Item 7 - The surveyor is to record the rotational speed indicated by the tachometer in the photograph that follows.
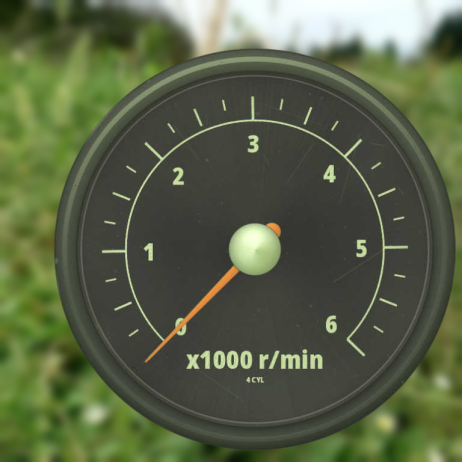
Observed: 0 rpm
